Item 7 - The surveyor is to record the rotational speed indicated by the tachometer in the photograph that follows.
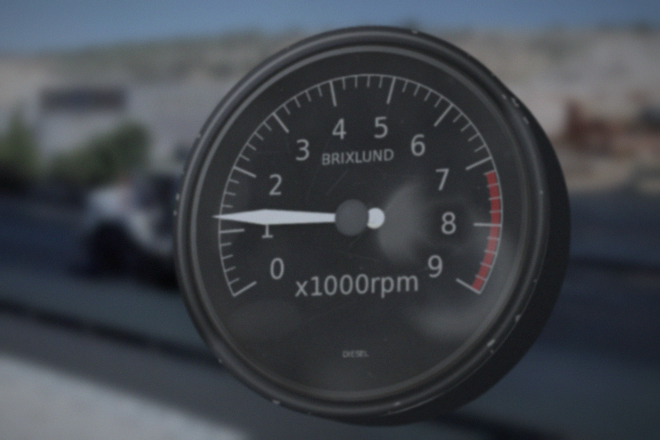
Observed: 1200 rpm
